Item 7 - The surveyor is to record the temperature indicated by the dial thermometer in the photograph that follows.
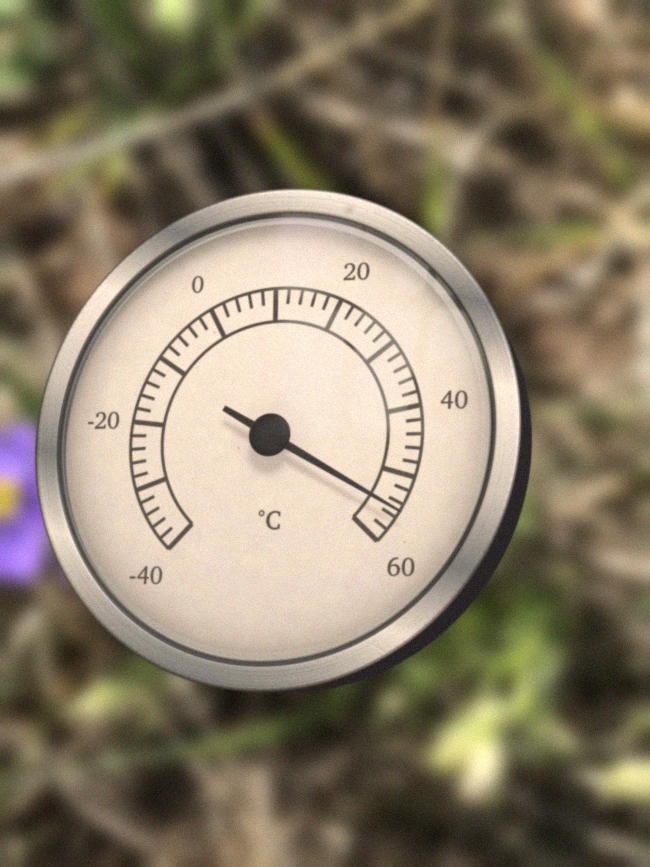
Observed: 55 °C
